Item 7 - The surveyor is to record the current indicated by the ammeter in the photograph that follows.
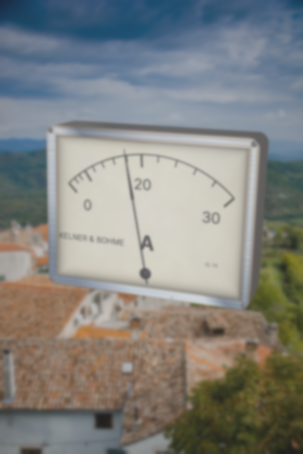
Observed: 18 A
